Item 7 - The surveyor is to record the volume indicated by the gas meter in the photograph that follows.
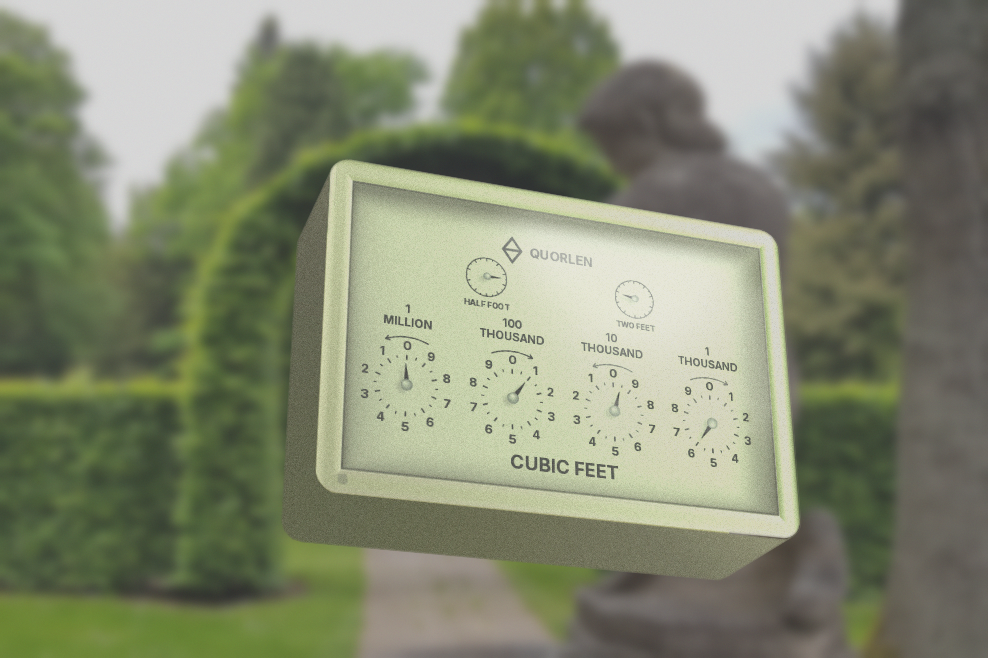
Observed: 9600 ft³
